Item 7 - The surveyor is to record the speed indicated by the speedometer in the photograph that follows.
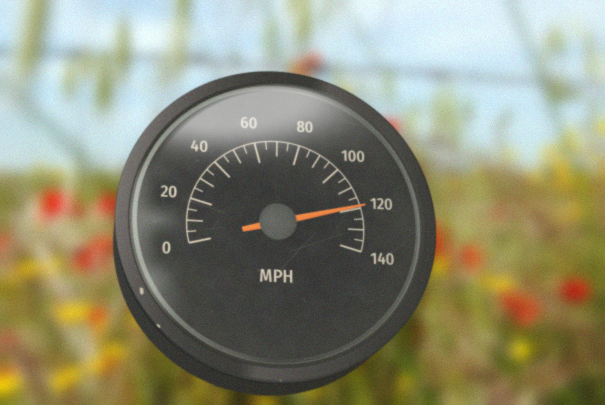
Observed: 120 mph
